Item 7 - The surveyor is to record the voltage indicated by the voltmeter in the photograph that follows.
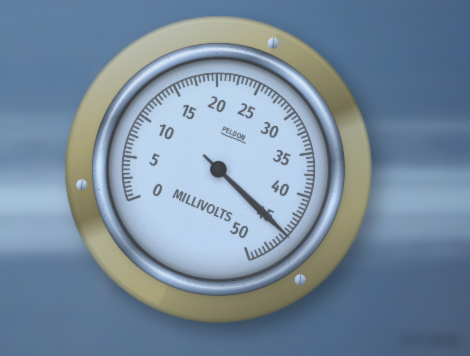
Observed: 45 mV
